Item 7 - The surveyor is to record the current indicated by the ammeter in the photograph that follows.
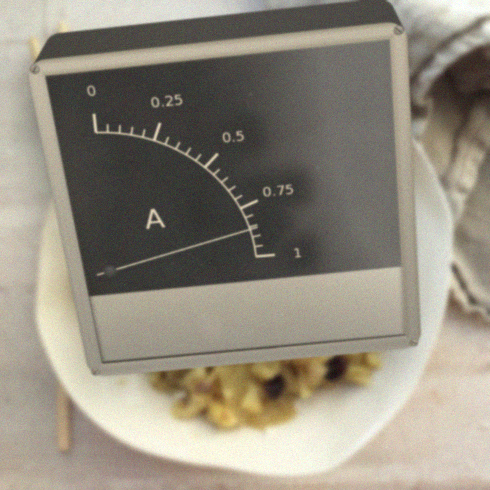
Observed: 0.85 A
